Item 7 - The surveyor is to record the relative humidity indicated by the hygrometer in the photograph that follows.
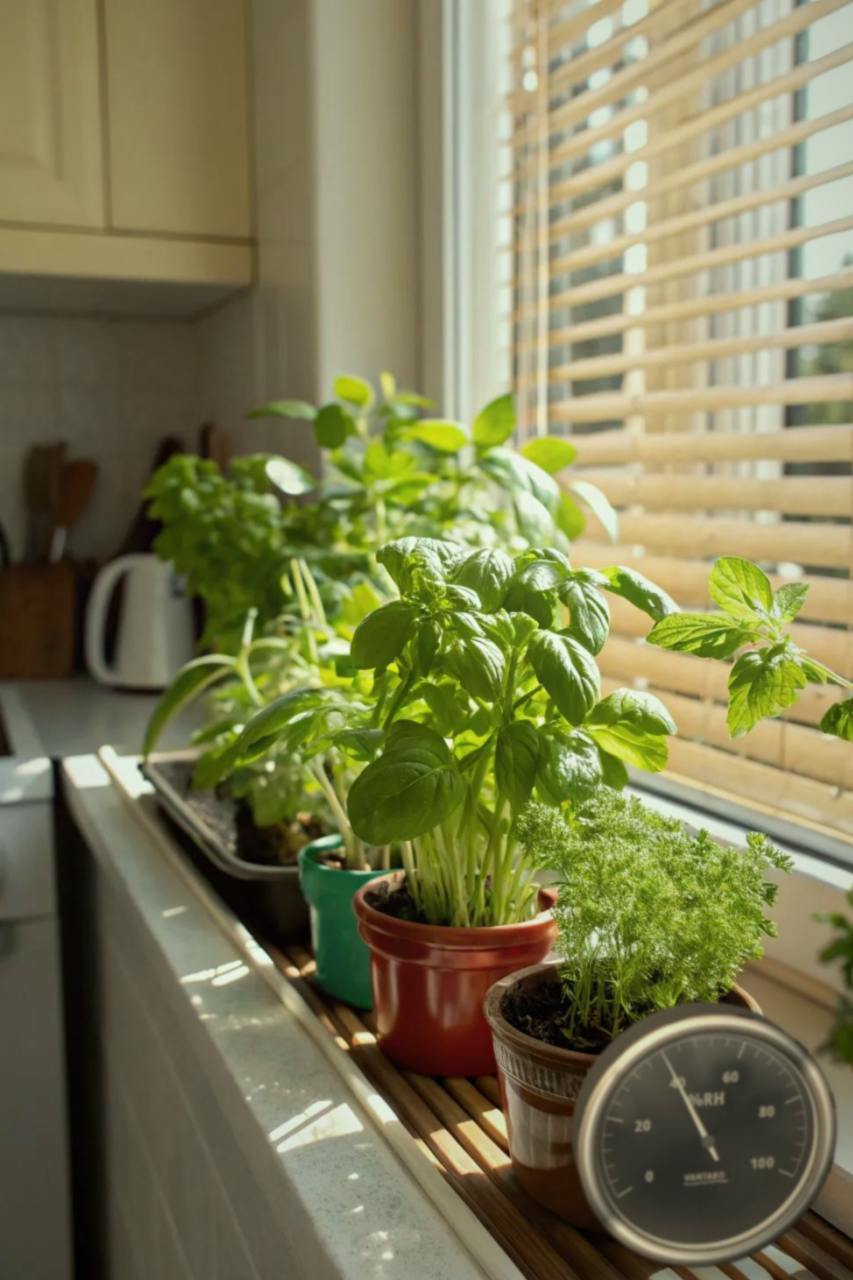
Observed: 40 %
